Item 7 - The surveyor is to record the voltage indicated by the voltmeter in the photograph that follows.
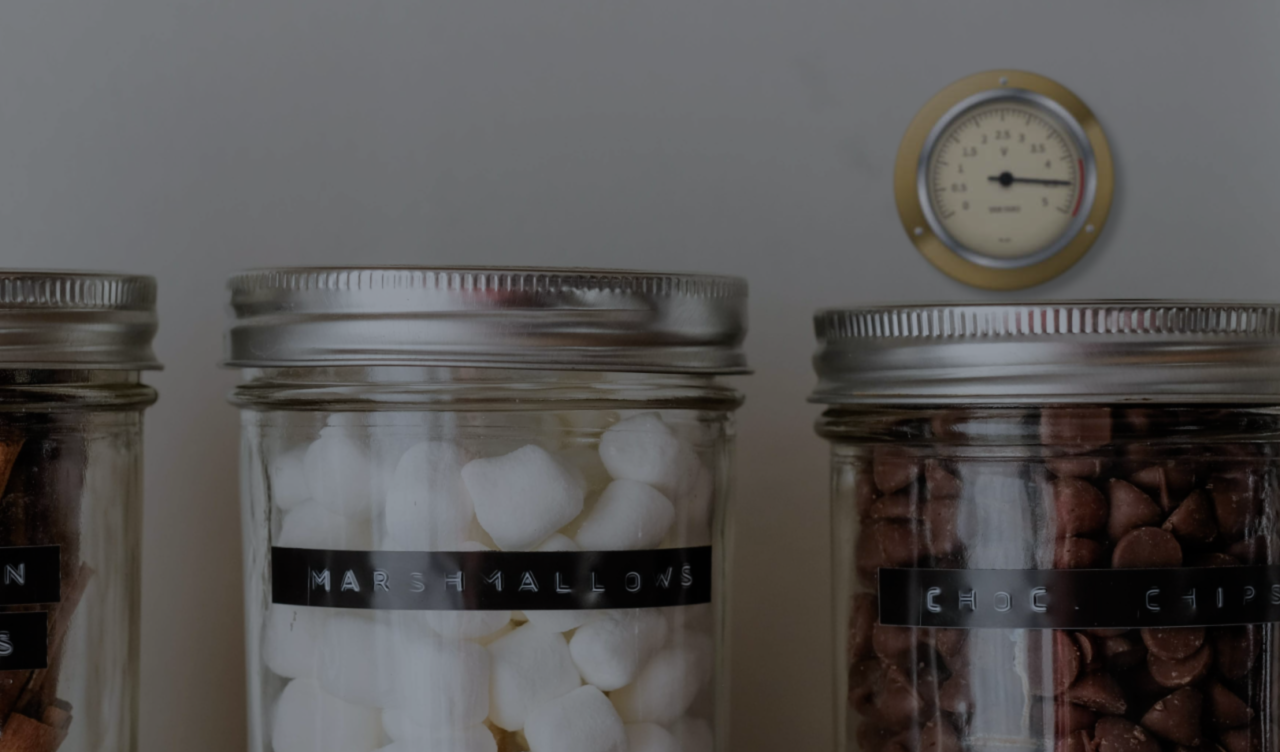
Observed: 4.5 V
